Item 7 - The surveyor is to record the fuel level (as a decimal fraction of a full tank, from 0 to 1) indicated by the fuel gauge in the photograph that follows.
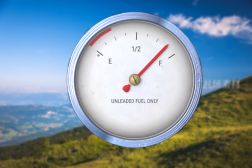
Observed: 0.875
